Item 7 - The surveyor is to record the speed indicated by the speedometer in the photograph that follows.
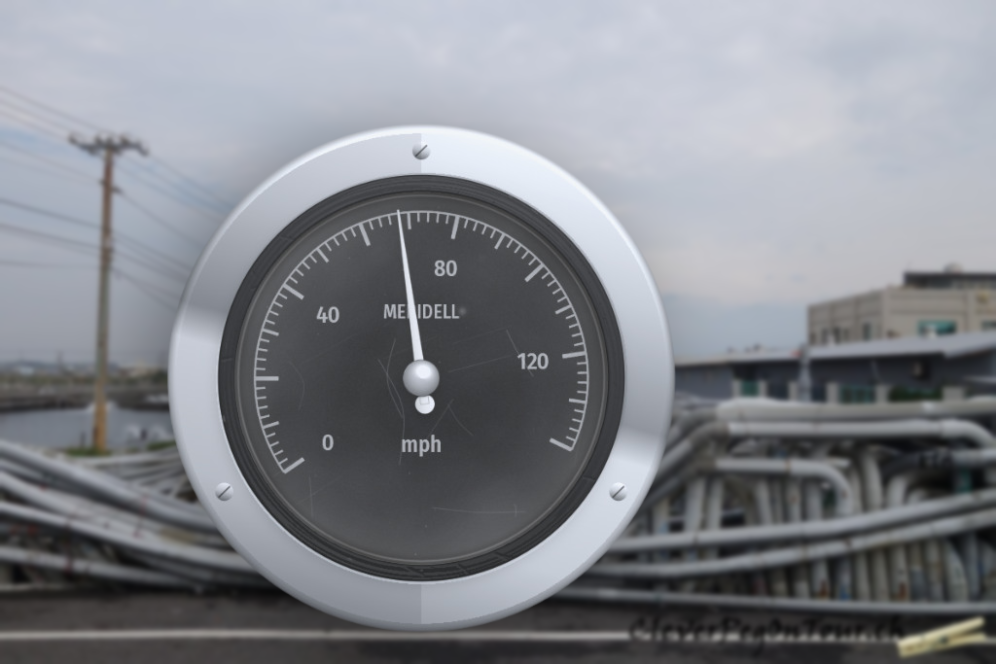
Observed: 68 mph
